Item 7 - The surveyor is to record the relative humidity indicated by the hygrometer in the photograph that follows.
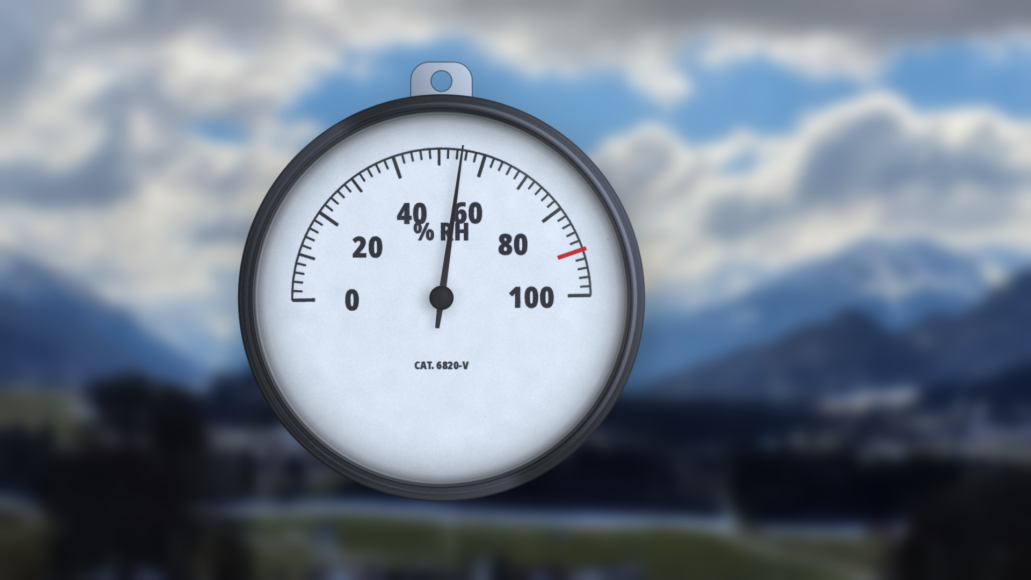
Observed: 55 %
